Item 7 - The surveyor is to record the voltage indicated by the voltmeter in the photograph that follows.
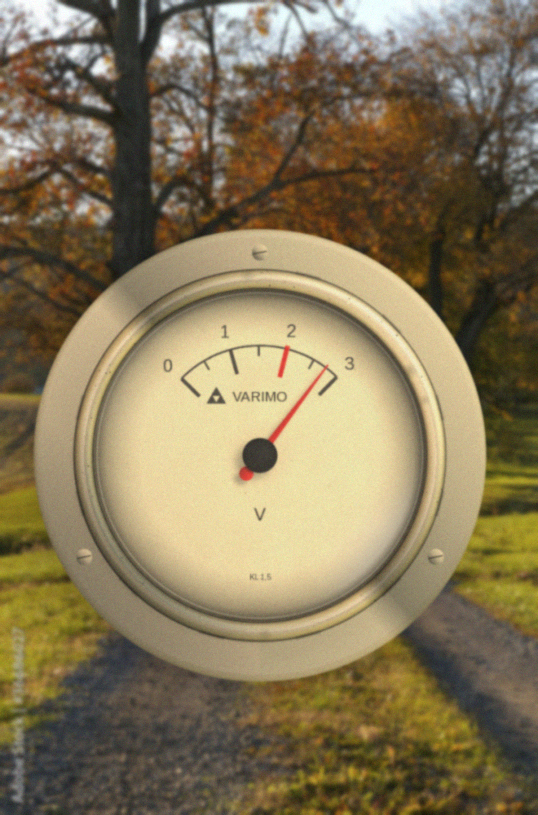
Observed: 2.75 V
